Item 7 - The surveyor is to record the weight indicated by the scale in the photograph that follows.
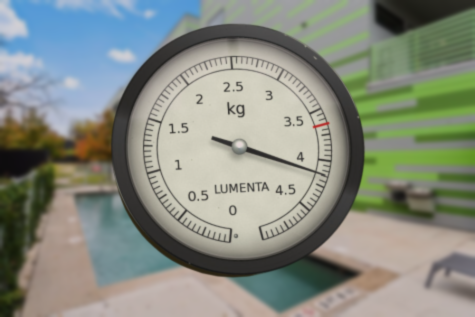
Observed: 4.15 kg
